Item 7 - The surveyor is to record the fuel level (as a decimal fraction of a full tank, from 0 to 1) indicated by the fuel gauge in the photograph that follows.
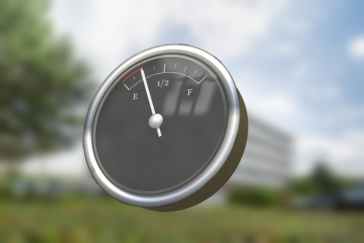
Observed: 0.25
